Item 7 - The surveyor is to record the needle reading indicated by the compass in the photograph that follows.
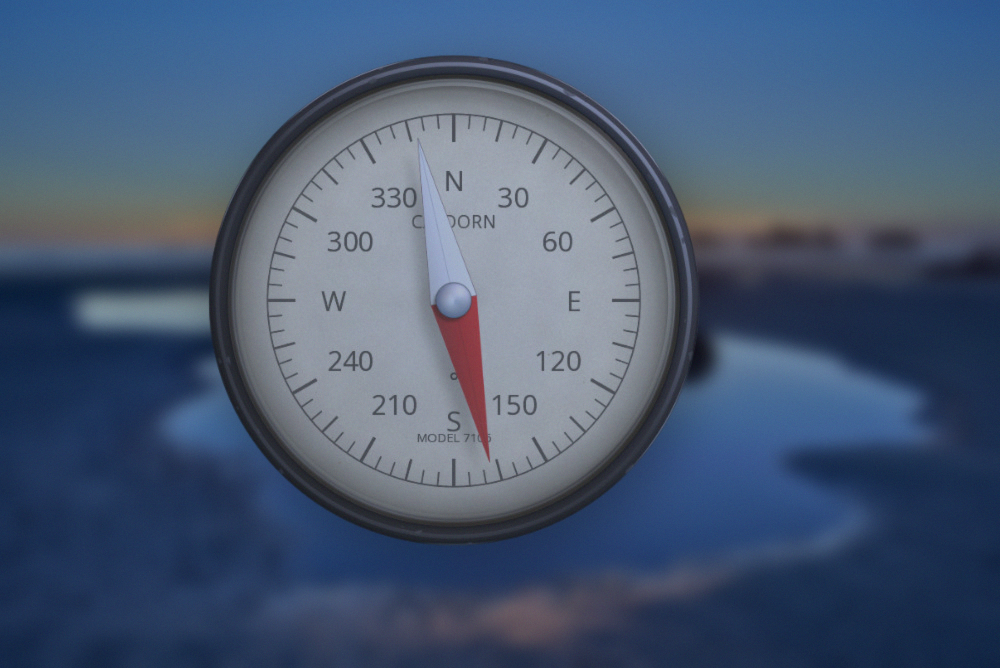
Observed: 167.5 °
